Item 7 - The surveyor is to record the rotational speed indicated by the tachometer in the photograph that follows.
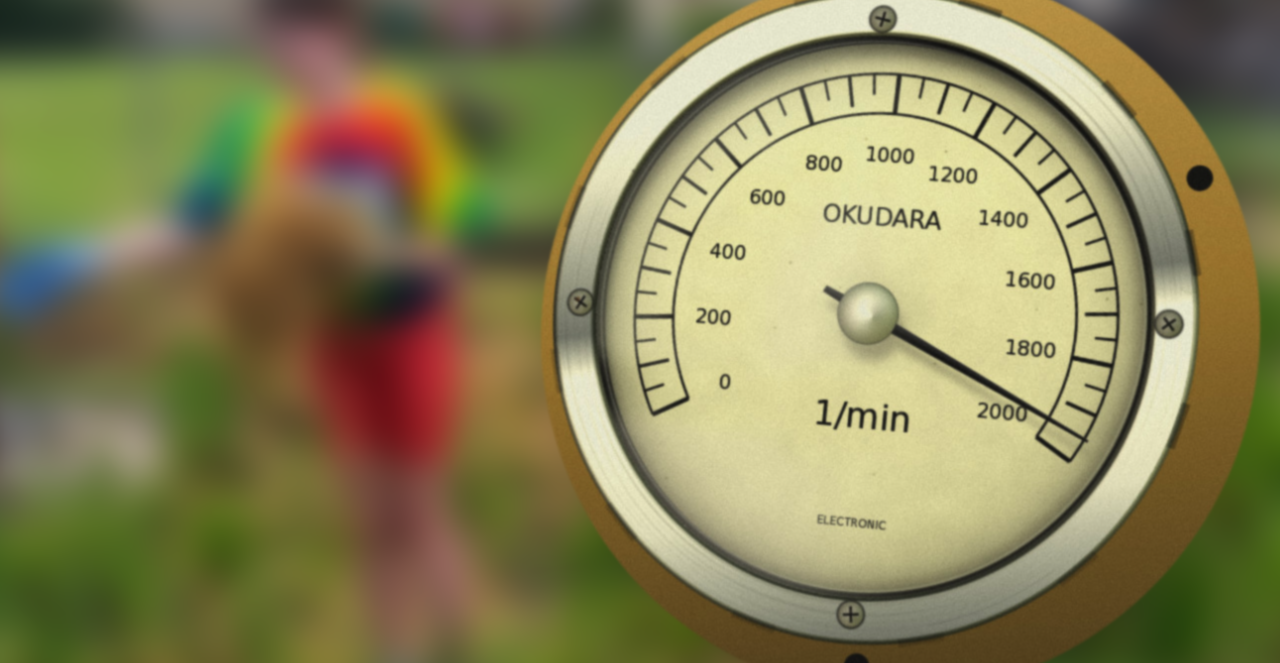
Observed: 1950 rpm
